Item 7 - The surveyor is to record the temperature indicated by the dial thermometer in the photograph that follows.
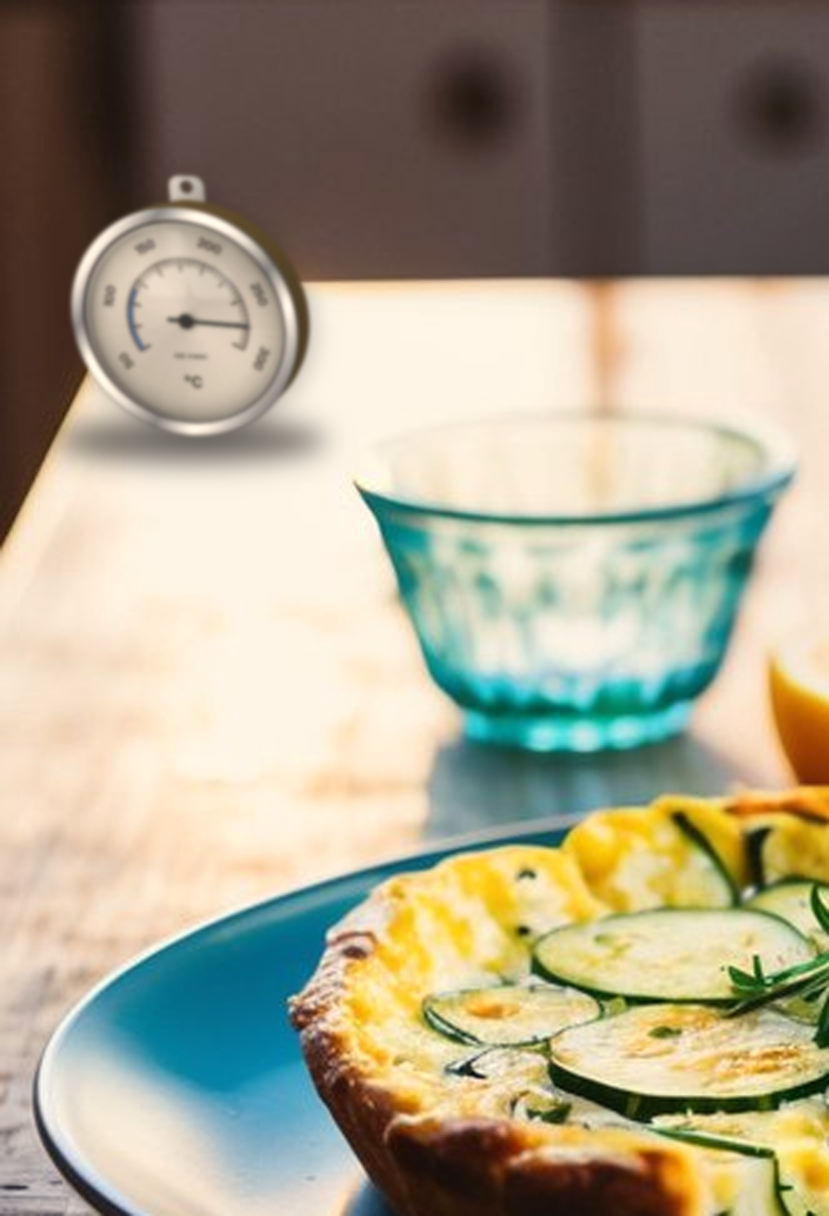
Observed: 275 °C
